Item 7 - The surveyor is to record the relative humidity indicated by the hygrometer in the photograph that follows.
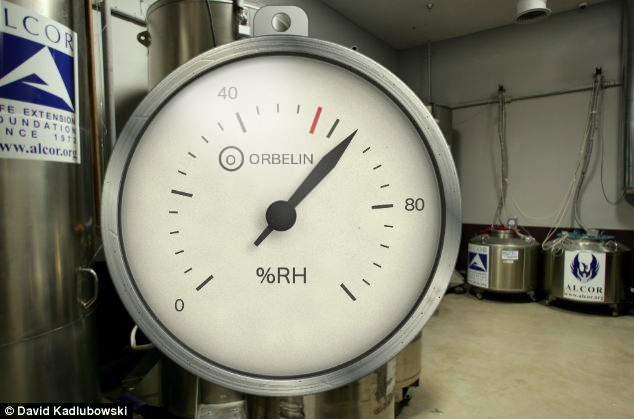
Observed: 64 %
